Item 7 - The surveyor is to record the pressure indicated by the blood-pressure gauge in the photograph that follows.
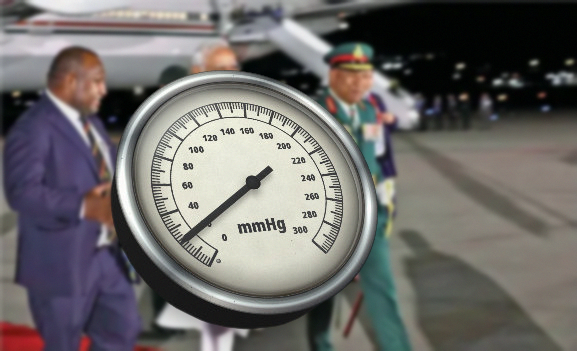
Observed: 20 mmHg
